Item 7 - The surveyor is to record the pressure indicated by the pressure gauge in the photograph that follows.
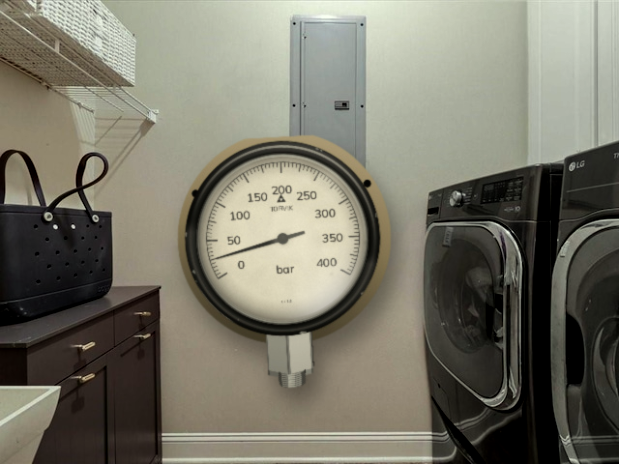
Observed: 25 bar
